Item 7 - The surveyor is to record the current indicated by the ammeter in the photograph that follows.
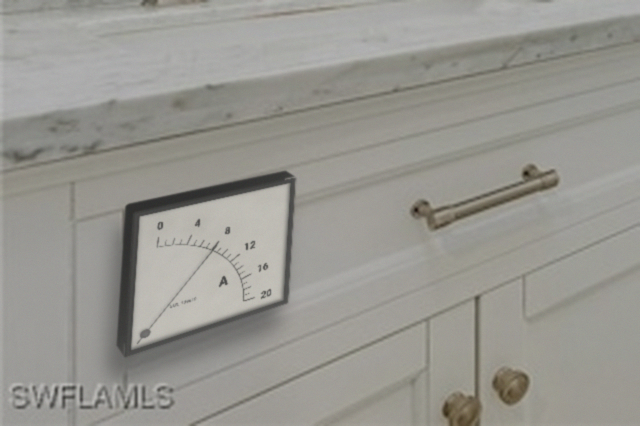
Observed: 8 A
